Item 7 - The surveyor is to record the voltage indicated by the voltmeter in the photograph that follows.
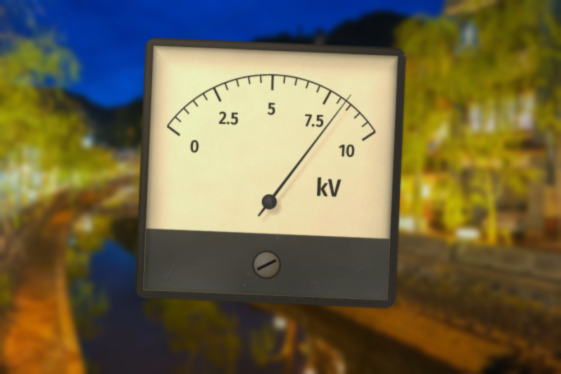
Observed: 8.25 kV
